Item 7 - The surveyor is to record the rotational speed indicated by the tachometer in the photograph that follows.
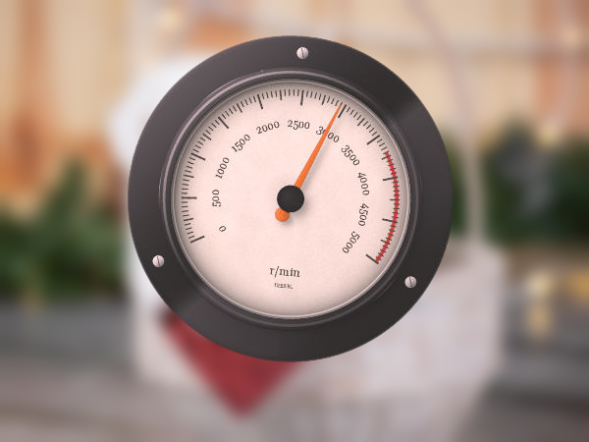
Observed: 2950 rpm
